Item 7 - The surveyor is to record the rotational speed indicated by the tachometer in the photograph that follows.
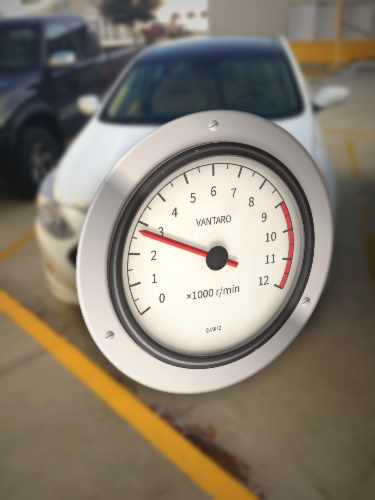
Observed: 2750 rpm
